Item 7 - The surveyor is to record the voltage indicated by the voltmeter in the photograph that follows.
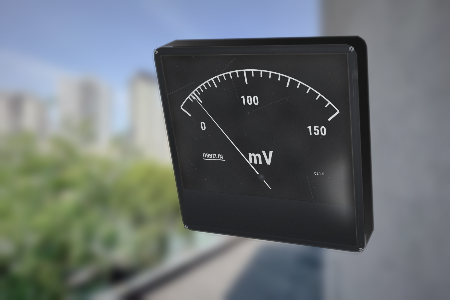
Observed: 50 mV
